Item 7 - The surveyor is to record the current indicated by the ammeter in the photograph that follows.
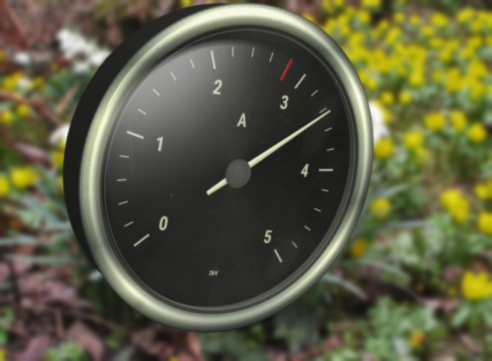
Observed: 3.4 A
